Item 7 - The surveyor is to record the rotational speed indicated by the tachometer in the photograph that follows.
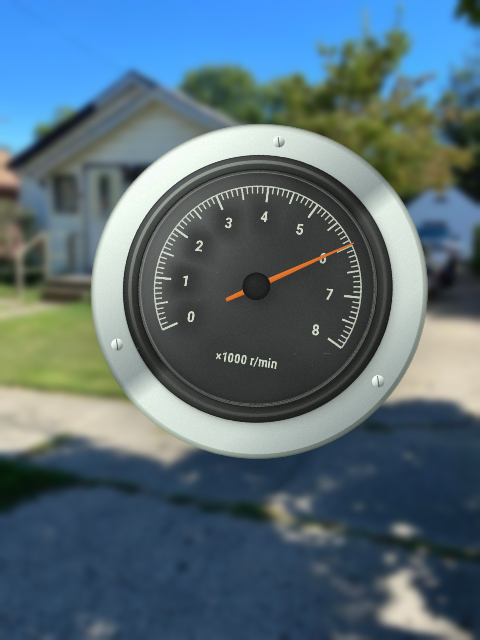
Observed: 6000 rpm
